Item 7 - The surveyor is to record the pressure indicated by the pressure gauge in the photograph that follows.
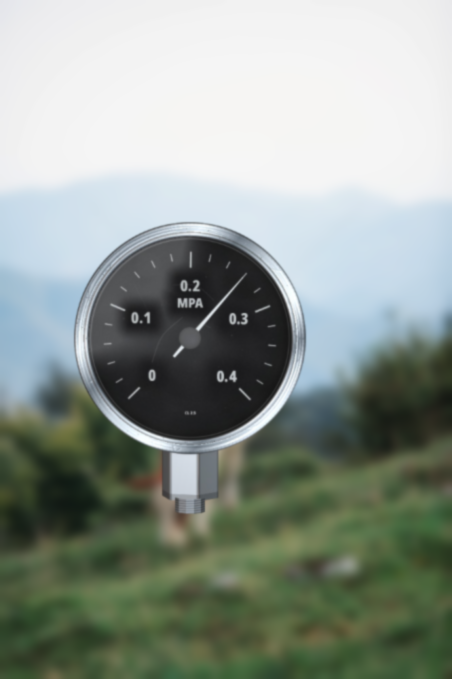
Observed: 0.26 MPa
